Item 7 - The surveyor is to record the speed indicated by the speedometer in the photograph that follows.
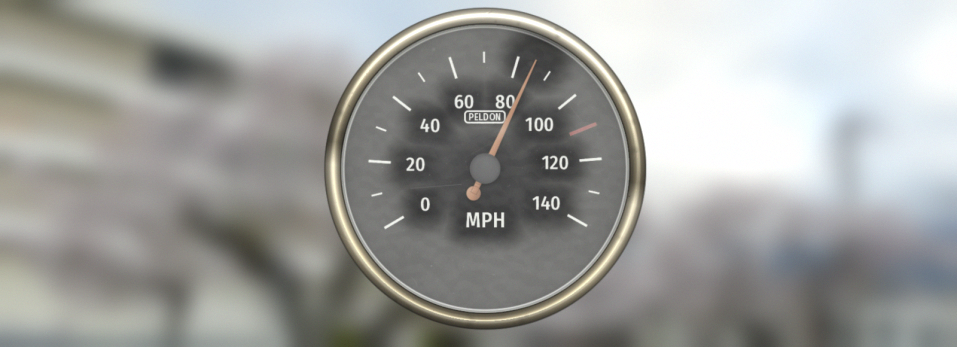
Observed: 85 mph
